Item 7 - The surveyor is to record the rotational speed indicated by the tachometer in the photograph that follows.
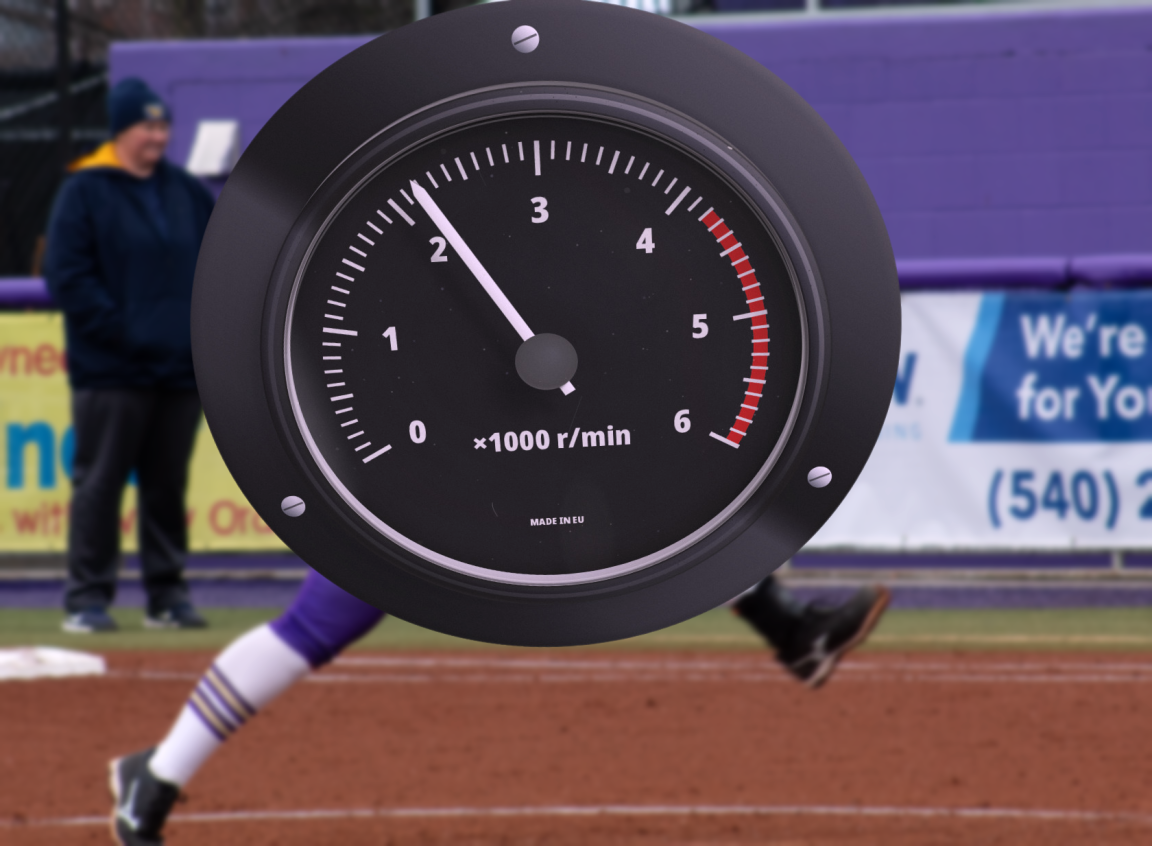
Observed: 2200 rpm
